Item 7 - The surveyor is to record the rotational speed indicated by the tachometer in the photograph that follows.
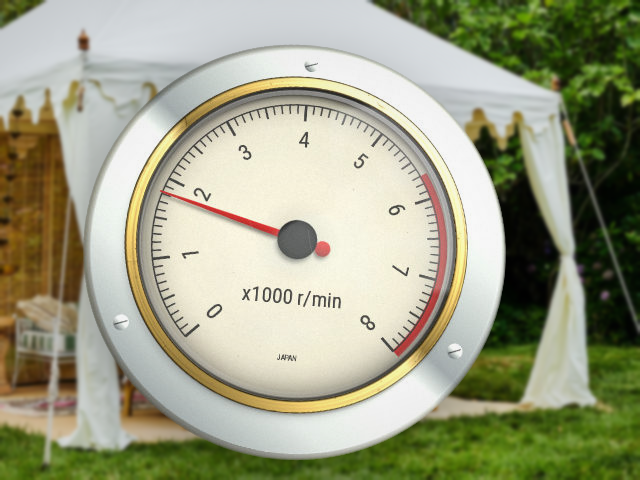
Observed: 1800 rpm
